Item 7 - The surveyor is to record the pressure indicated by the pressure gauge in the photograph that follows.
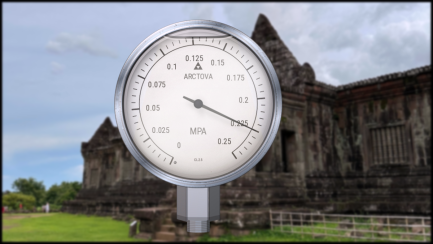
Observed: 0.225 MPa
